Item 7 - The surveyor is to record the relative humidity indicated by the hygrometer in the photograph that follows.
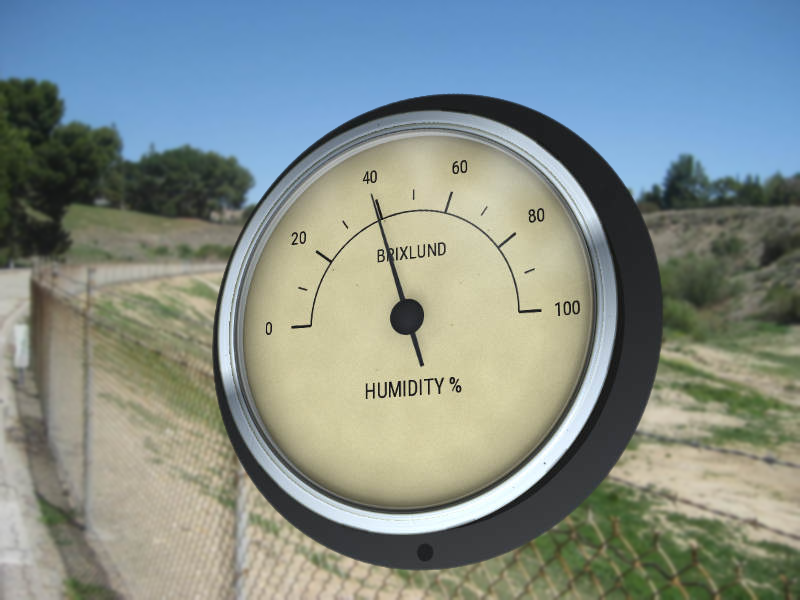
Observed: 40 %
